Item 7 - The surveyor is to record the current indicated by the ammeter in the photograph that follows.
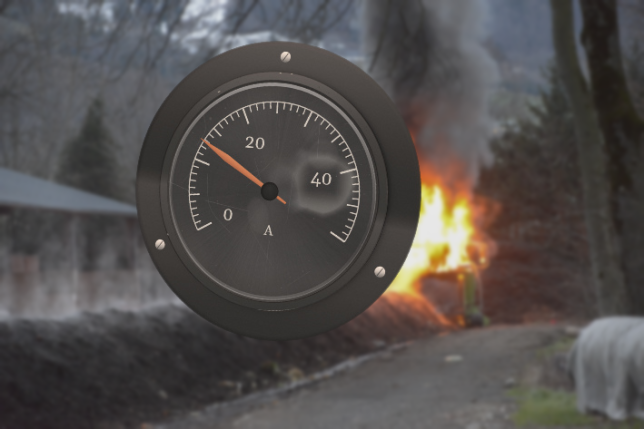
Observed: 13 A
